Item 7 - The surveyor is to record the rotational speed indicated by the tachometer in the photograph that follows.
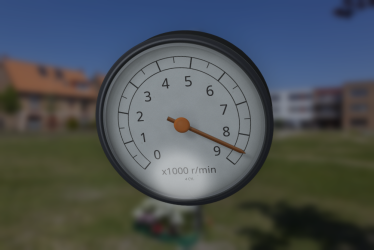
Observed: 8500 rpm
